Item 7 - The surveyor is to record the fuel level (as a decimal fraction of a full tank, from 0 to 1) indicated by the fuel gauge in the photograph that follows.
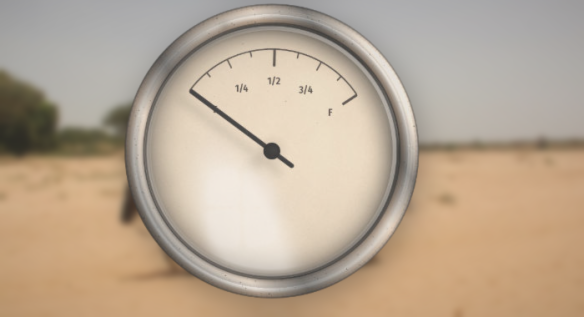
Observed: 0
